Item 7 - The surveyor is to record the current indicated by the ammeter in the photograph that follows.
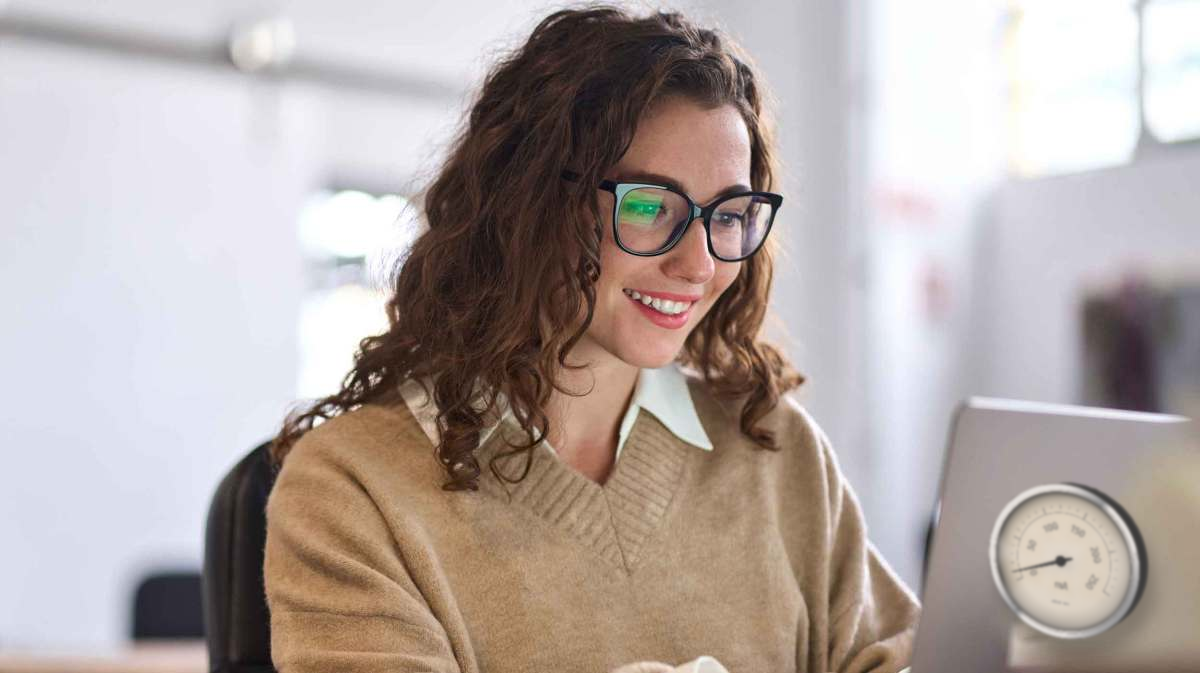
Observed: 10 mA
